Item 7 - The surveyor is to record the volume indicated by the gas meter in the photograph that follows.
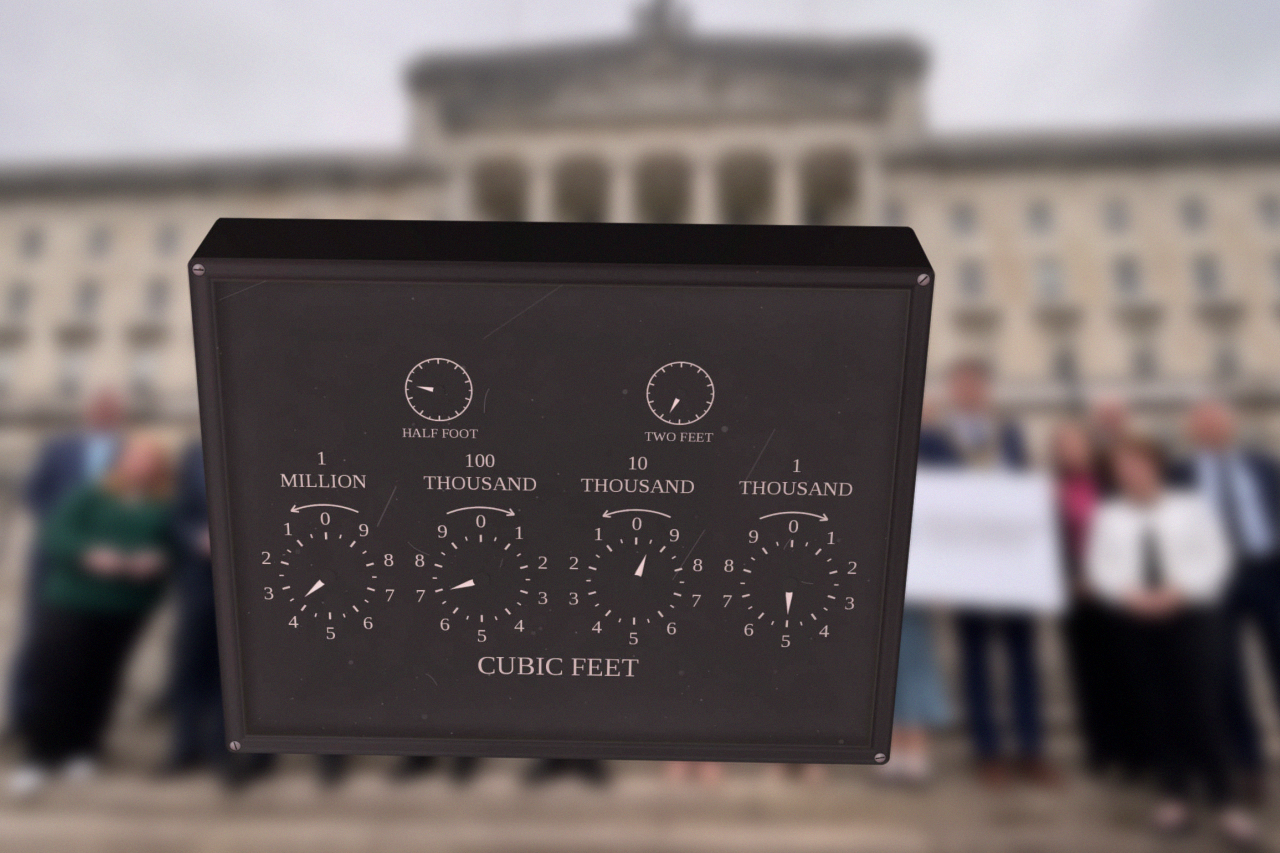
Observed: 369500 ft³
